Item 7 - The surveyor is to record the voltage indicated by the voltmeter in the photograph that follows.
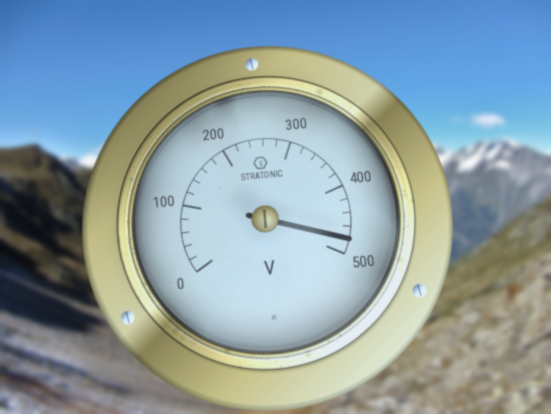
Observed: 480 V
